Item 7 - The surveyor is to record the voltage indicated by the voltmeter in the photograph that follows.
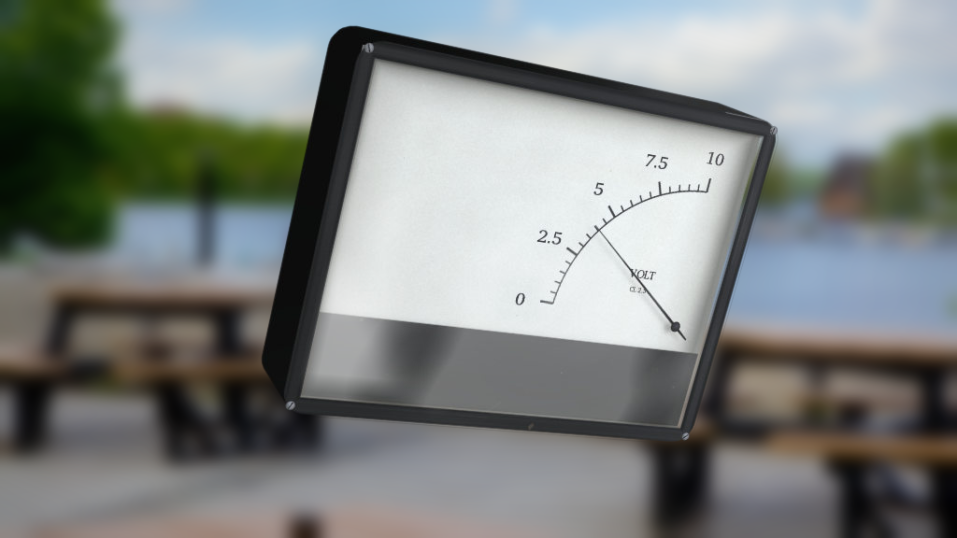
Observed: 4 V
